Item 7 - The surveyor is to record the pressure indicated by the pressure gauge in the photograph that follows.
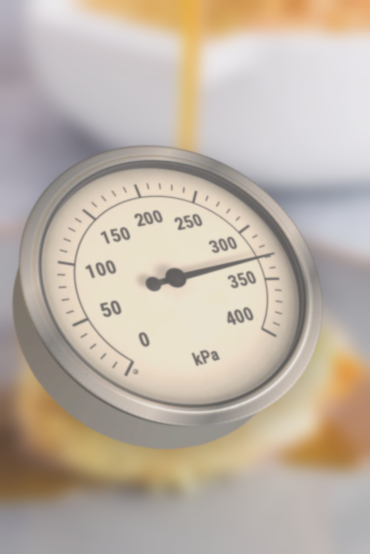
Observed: 330 kPa
